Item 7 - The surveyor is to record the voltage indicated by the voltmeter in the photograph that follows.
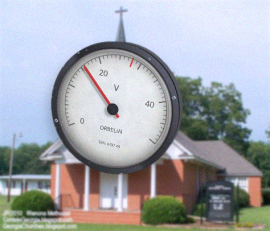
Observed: 16 V
